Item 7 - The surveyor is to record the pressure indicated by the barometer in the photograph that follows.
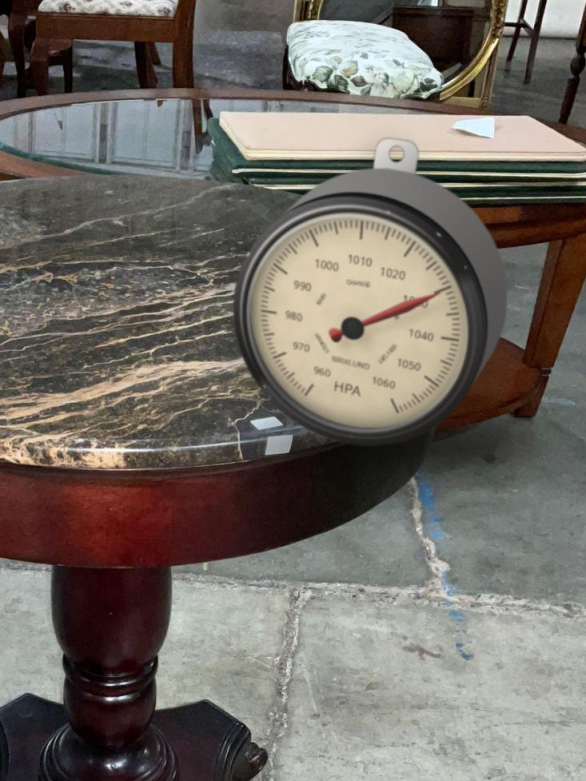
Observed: 1030 hPa
